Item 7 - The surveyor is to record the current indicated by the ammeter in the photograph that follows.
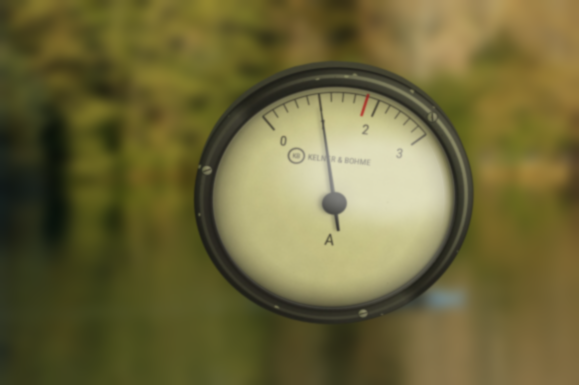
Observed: 1 A
